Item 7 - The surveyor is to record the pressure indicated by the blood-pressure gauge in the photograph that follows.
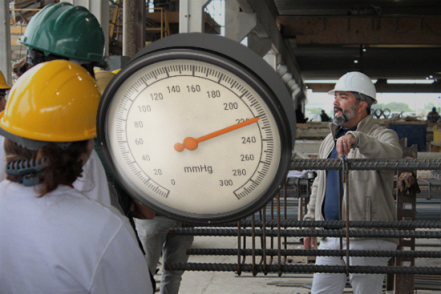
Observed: 220 mmHg
